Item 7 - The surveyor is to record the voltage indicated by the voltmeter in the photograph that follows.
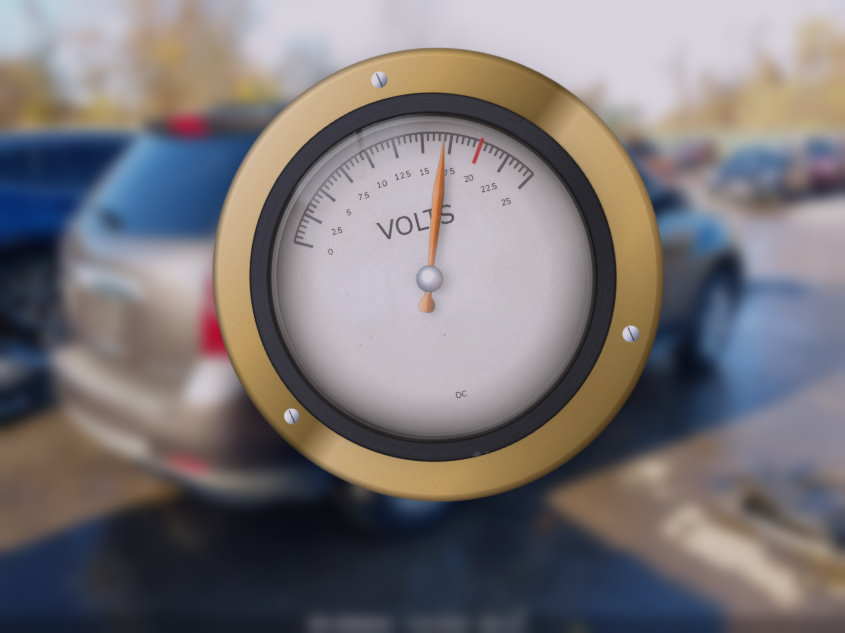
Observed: 17 V
